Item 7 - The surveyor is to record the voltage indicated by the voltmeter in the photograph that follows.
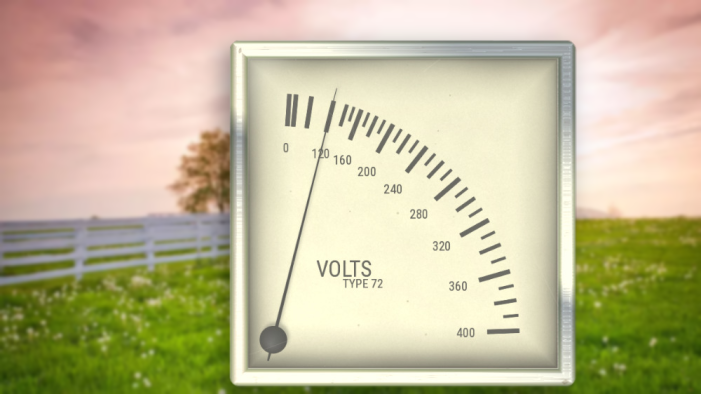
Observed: 120 V
